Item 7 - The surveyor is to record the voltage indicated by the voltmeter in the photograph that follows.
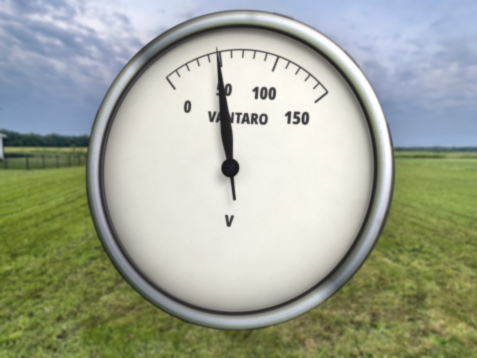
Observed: 50 V
